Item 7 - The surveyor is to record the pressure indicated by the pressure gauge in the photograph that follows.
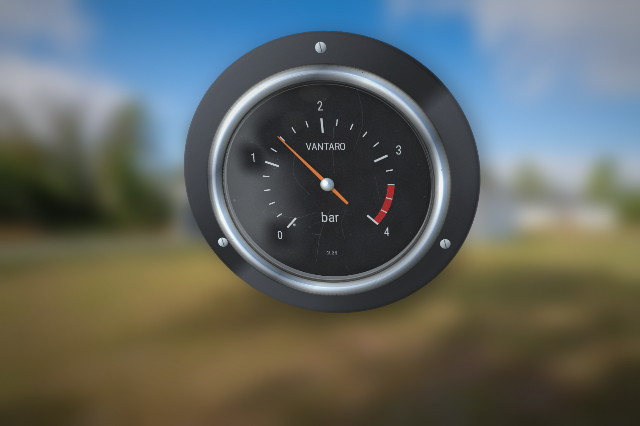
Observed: 1.4 bar
